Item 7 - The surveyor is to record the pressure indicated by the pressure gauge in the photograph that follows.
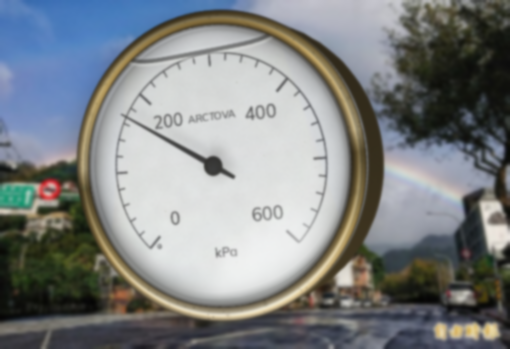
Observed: 170 kPa
